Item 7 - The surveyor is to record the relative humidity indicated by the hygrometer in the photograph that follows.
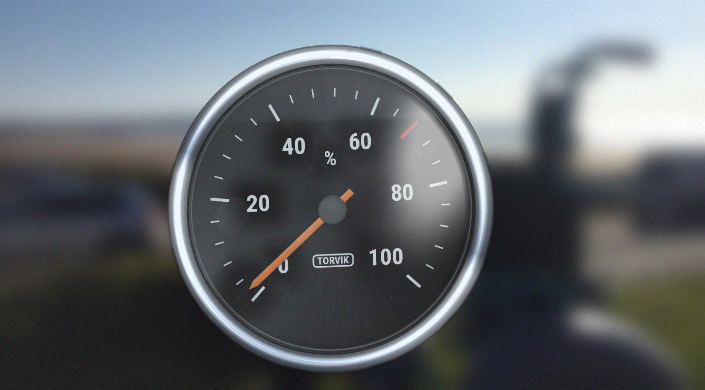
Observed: 2 %
